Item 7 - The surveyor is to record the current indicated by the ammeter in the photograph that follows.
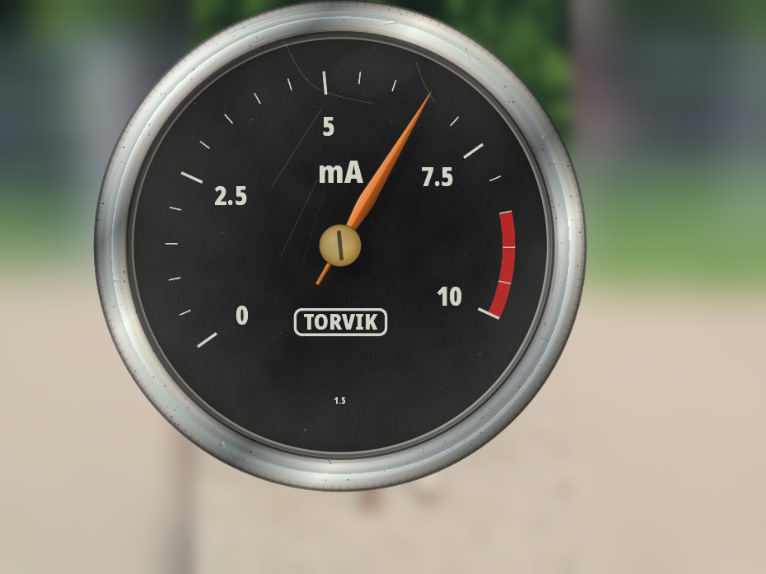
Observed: 6.5 mA
